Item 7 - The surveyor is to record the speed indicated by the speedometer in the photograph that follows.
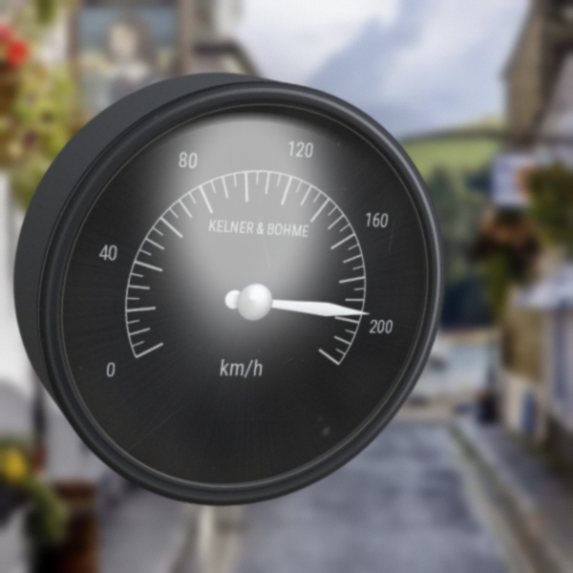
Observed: 195 km/h
